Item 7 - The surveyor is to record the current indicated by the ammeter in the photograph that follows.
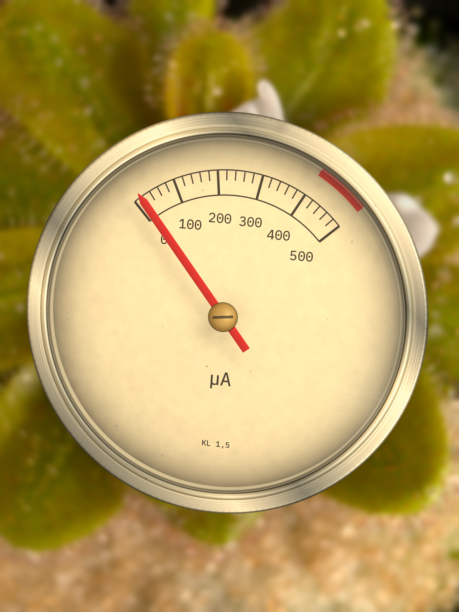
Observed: 20 µA
